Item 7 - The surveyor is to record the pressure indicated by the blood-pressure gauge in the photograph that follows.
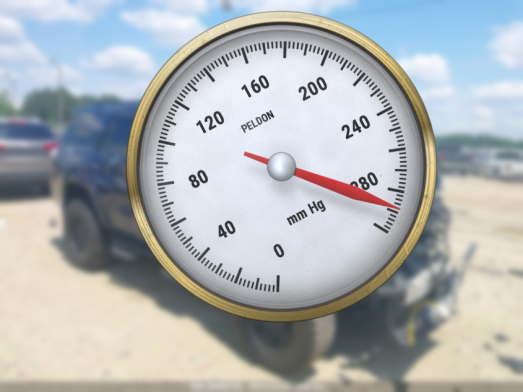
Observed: 288 mmHg
